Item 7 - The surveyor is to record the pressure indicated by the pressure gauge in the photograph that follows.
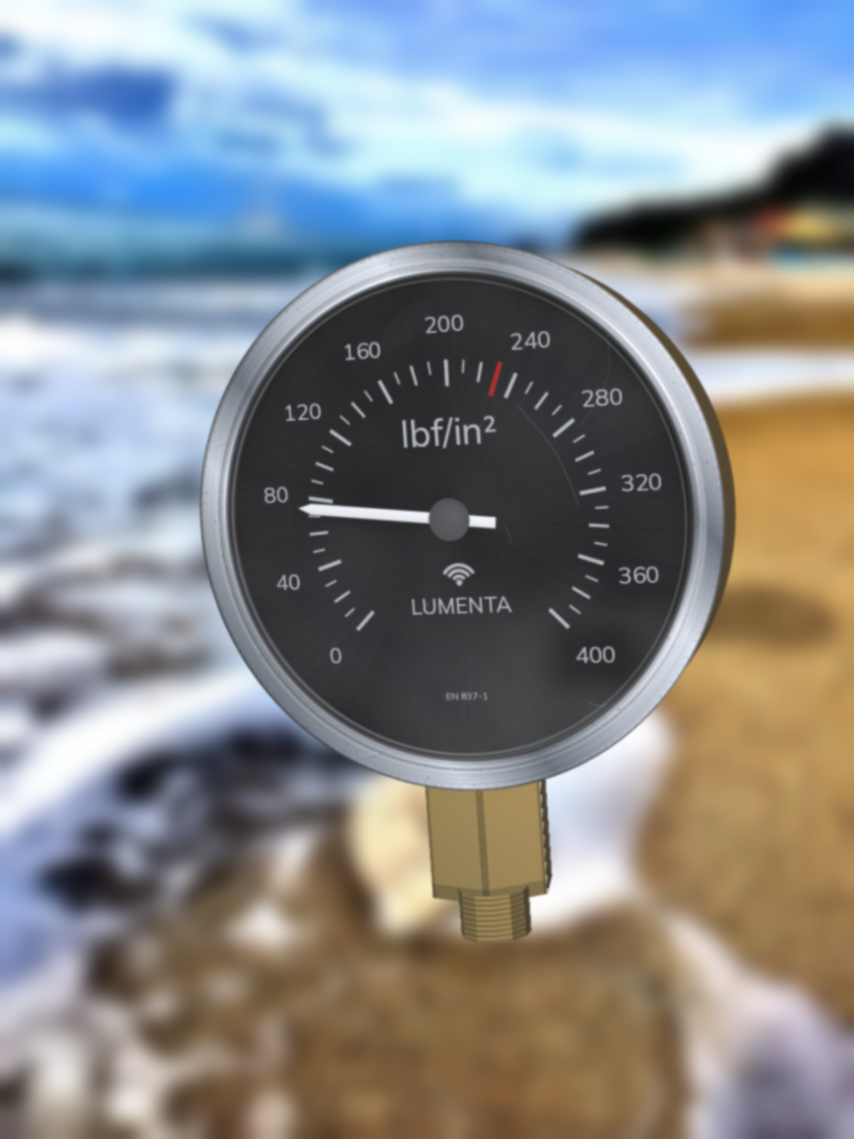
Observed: 75 psi
